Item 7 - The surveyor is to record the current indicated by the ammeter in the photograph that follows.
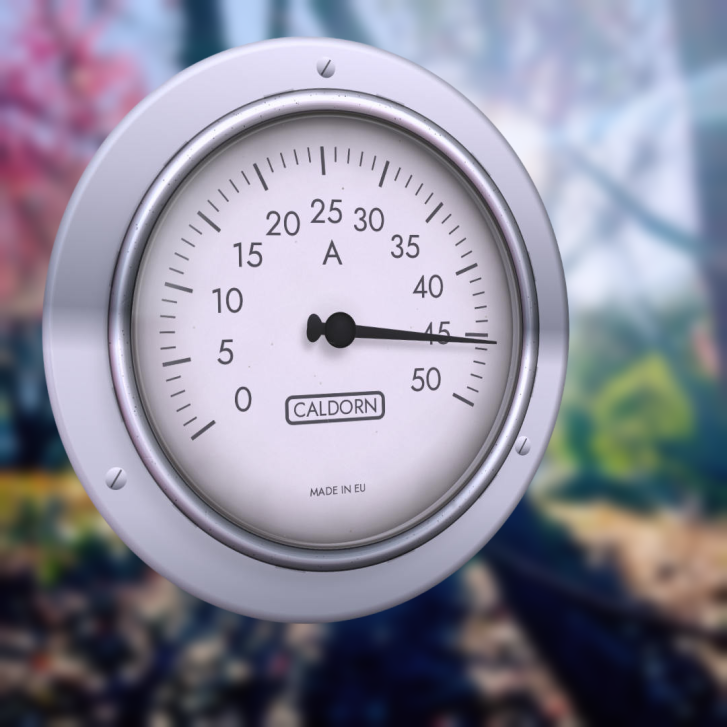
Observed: 45.5 A
